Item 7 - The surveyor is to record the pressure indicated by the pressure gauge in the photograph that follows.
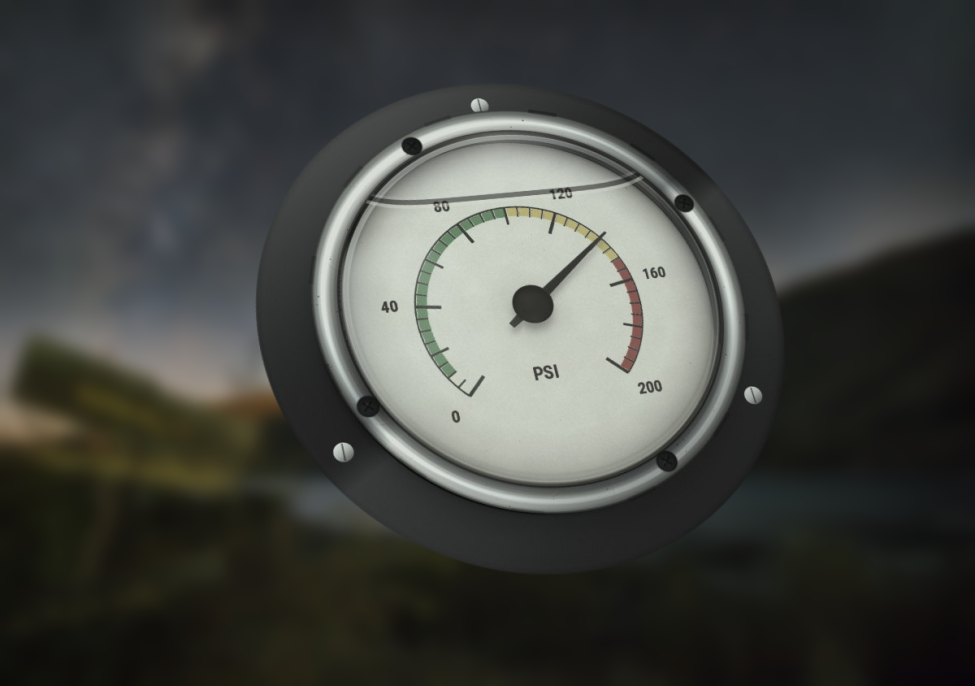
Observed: 140 psi
